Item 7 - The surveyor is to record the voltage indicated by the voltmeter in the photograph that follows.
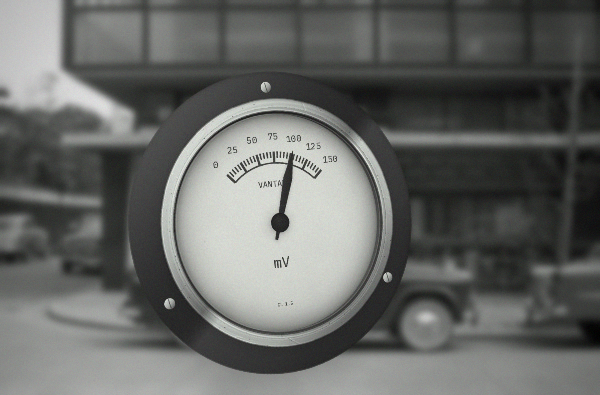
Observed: 100 mV
